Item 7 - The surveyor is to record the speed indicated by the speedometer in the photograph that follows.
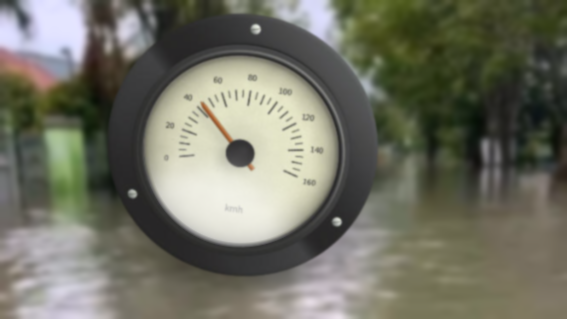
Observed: 45 km/h
